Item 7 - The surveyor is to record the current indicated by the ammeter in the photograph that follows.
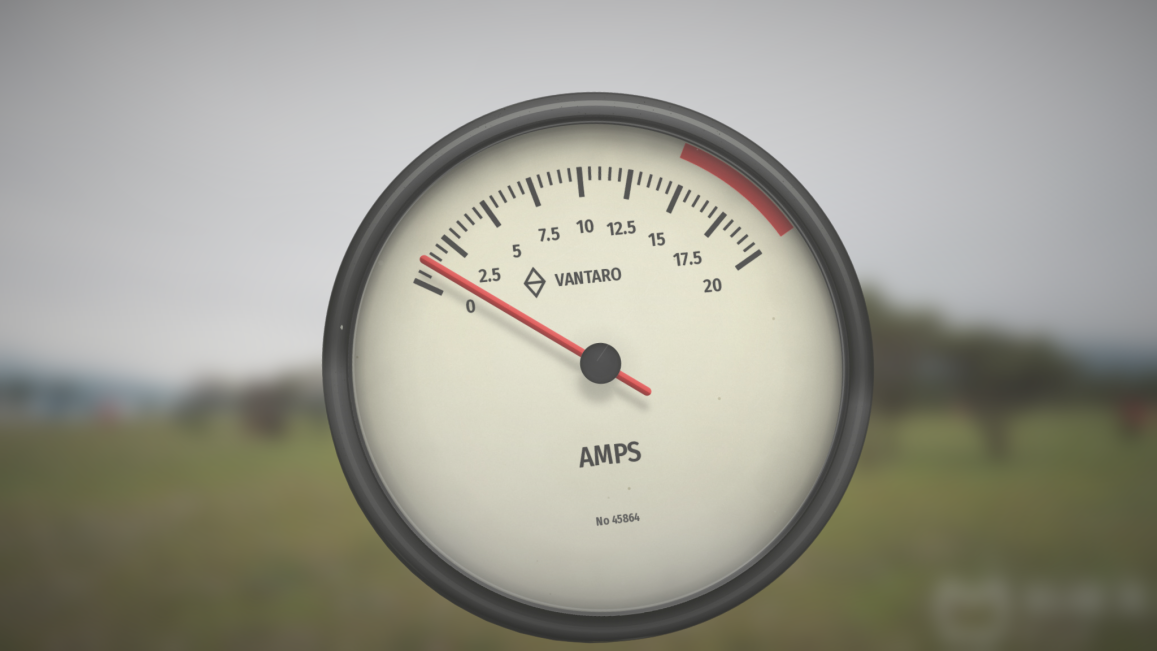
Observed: 1 A
